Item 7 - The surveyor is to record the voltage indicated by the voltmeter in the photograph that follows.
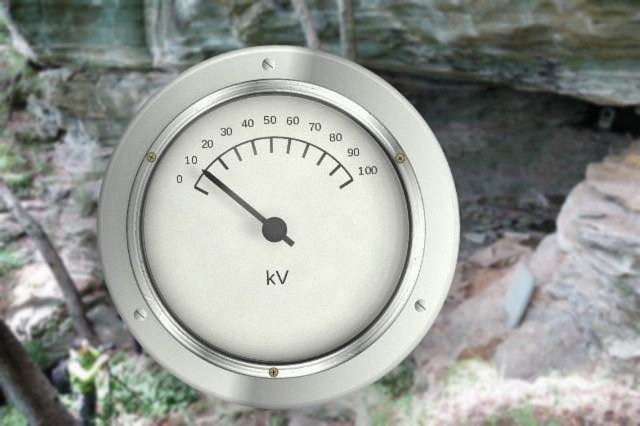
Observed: 10 kV
